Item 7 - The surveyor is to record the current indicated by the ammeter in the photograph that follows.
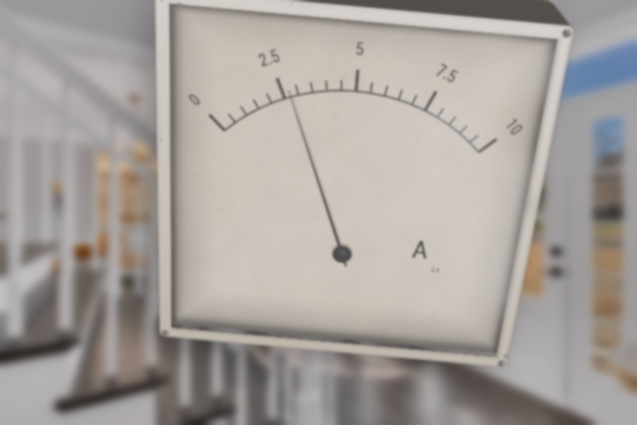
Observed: 2.75 A
